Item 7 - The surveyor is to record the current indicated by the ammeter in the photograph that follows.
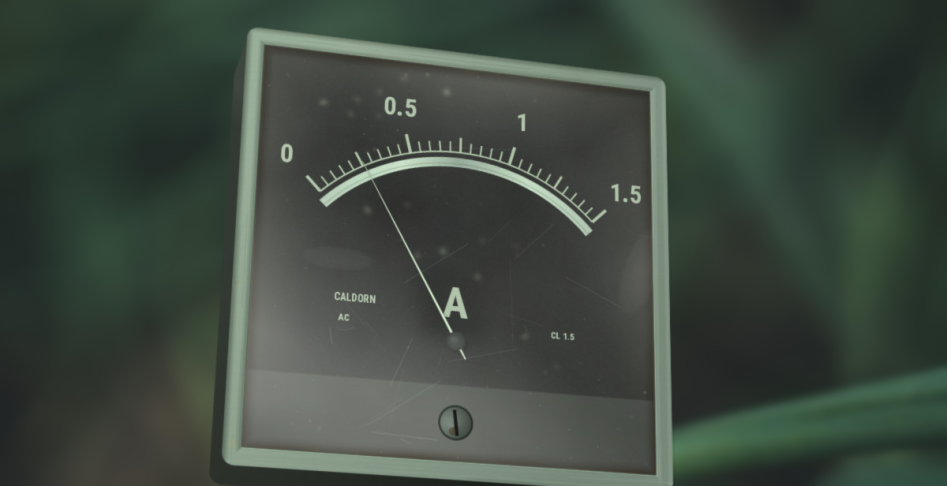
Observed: 0.25 A
